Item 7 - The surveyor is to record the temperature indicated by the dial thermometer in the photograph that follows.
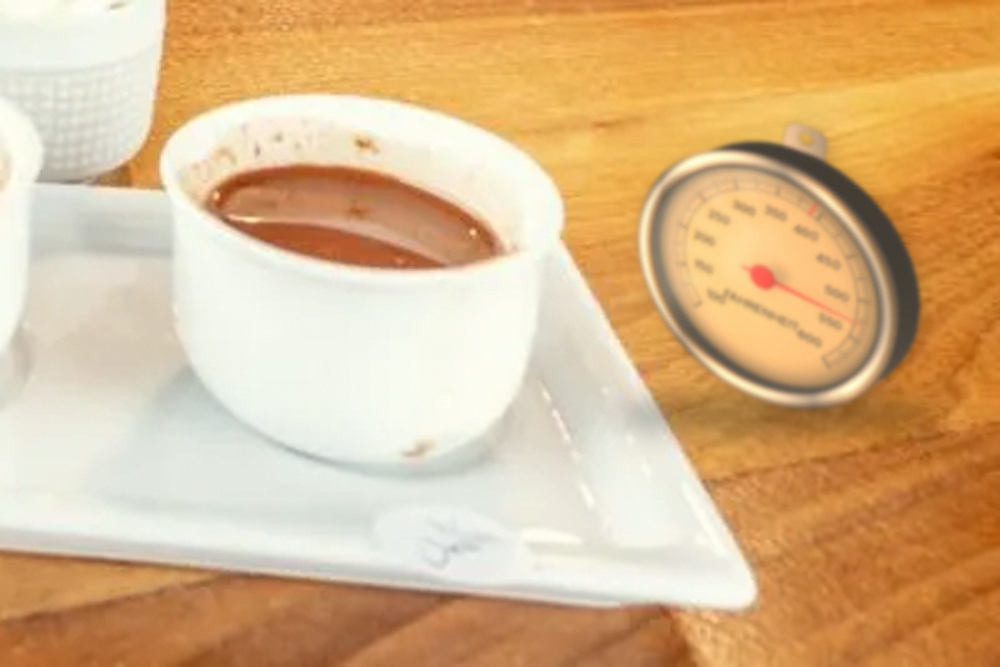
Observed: 525 °F
